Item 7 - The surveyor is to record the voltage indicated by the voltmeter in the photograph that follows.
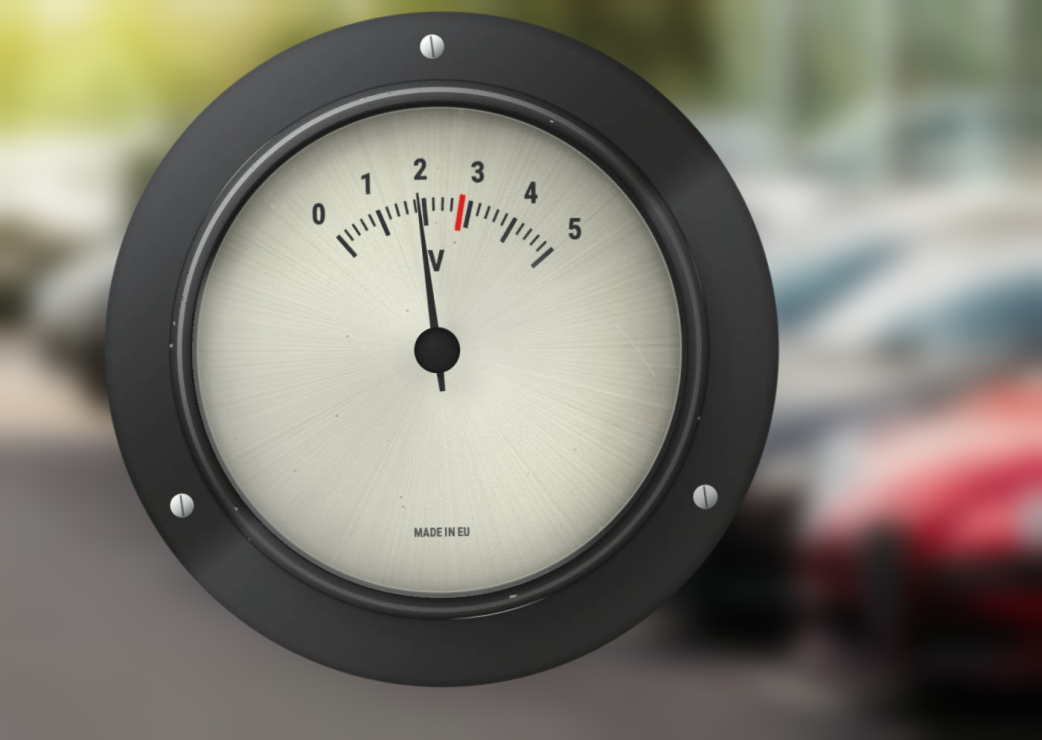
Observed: 1.9 V
